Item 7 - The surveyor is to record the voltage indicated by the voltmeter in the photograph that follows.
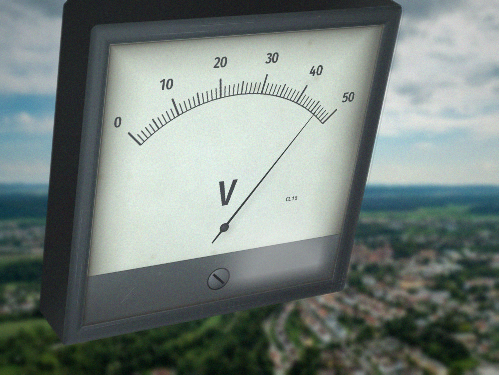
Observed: 45 V
